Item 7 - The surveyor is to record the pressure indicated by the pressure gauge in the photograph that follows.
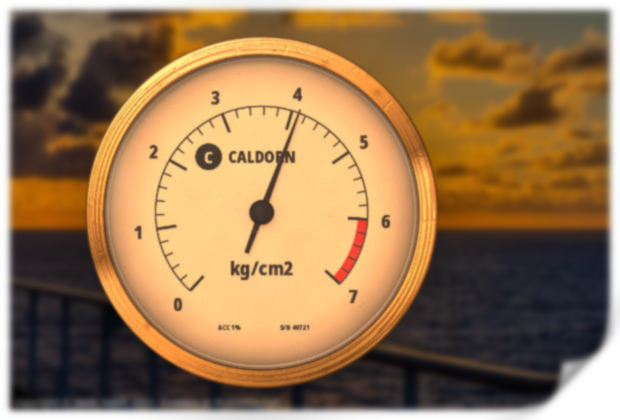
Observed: 4.1 kg/cm²
